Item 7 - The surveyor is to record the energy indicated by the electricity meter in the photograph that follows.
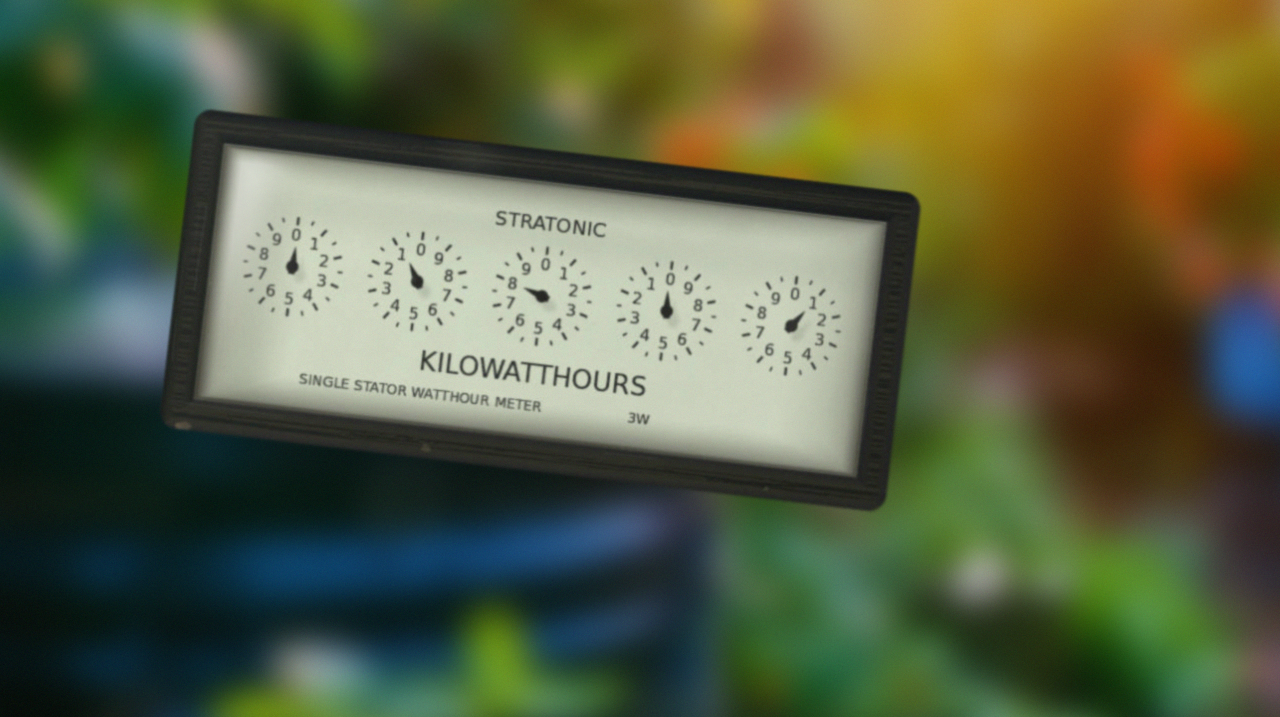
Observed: 801 kWh
